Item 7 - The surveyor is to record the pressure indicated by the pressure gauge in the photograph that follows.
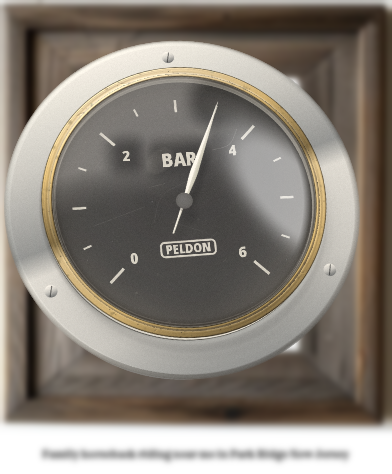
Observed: 3.5 bar
